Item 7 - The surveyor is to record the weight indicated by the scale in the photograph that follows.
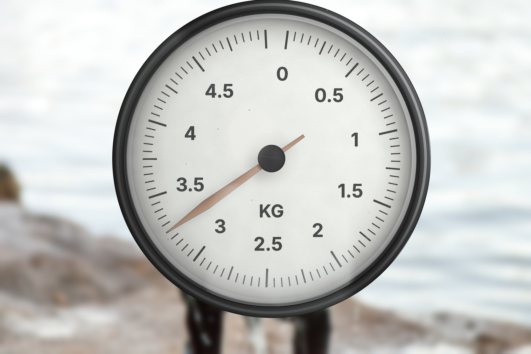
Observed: 3.25 kg
